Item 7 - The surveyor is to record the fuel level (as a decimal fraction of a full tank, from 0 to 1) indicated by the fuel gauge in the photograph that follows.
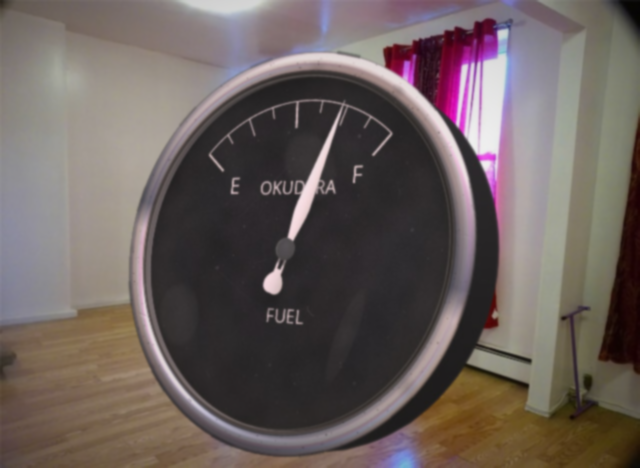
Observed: 0.75
